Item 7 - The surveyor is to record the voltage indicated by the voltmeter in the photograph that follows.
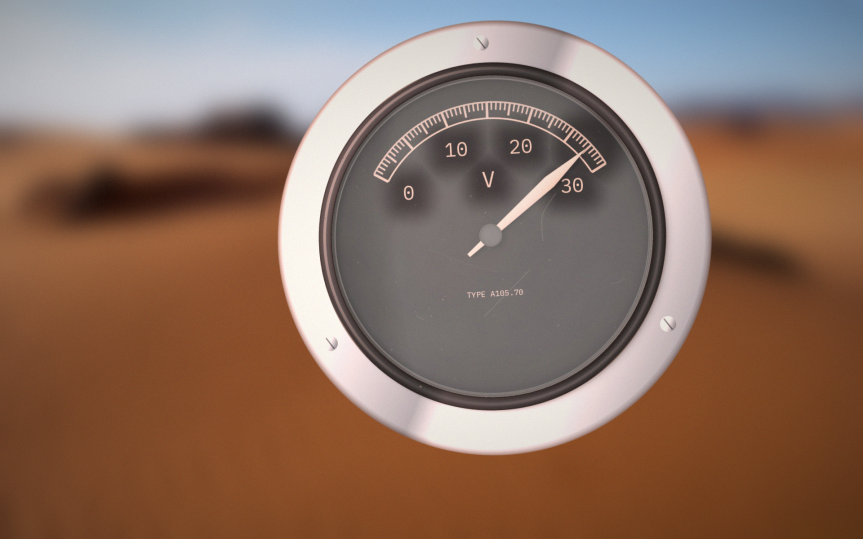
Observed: 27.5 V
